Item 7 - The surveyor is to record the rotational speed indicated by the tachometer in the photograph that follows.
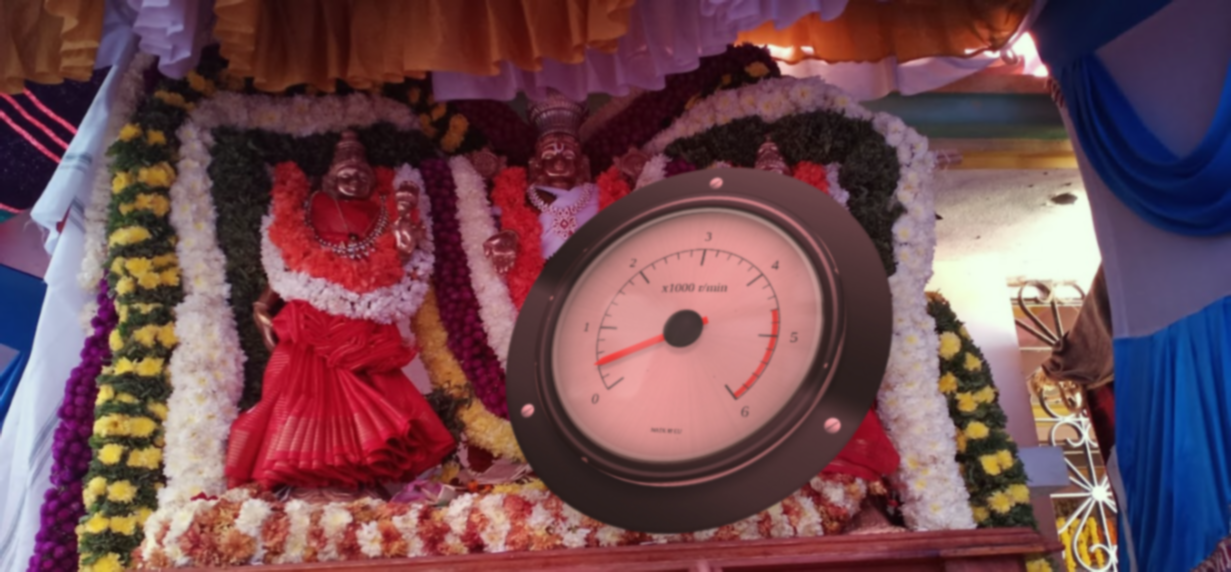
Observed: 400 rpm
